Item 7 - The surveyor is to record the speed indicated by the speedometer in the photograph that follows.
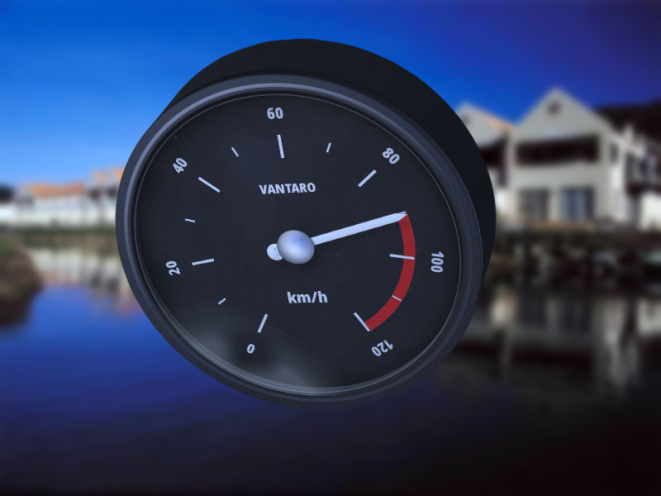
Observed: 90 km/h
